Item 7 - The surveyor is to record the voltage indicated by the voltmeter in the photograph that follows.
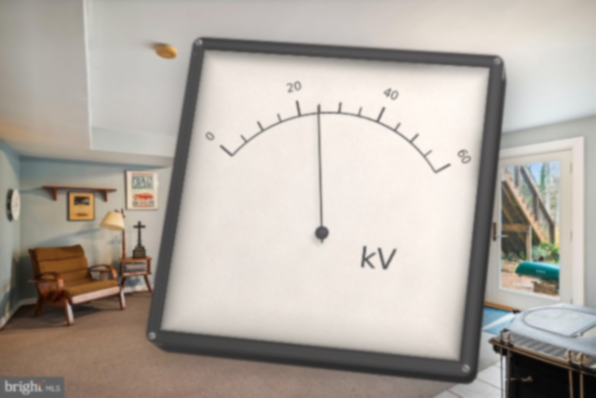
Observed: 25 kV
